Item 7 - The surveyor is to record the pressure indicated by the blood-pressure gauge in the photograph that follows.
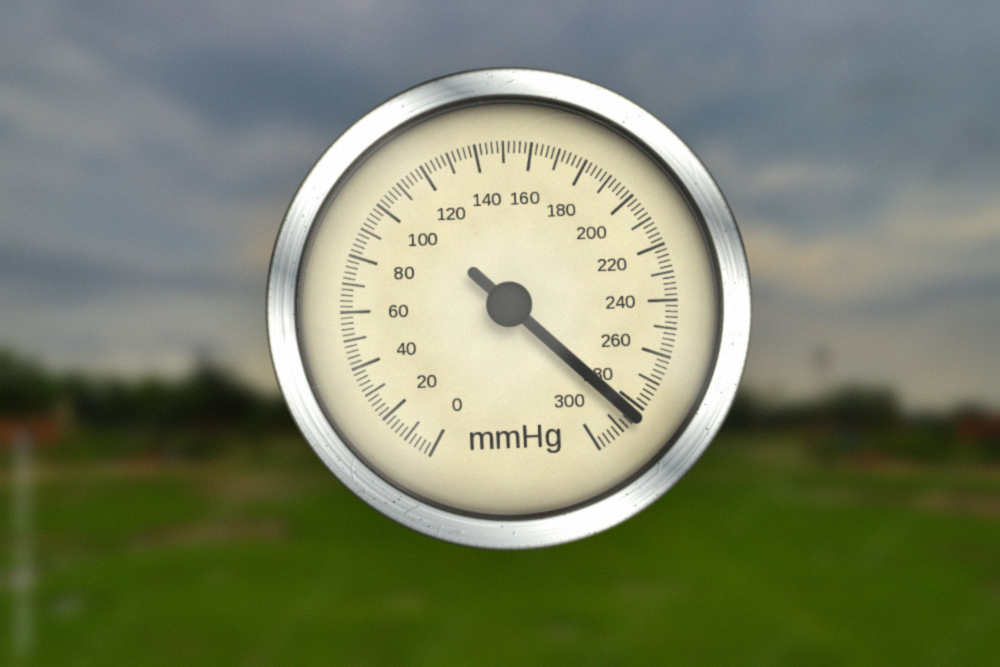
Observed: 284 mmHg
